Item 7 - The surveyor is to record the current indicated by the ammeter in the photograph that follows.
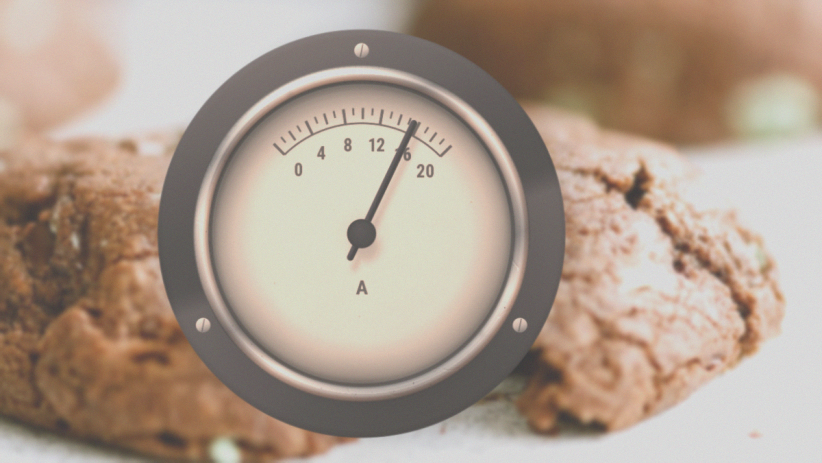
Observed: 15.5 A
